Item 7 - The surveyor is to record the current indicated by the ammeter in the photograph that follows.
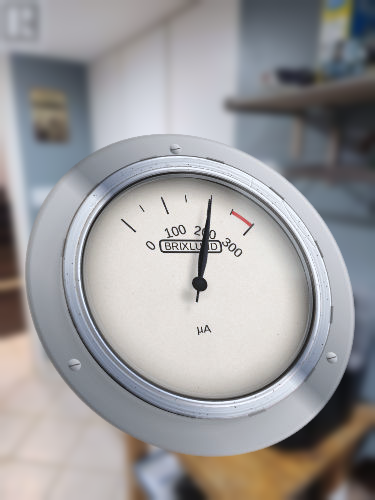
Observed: 200 µA
